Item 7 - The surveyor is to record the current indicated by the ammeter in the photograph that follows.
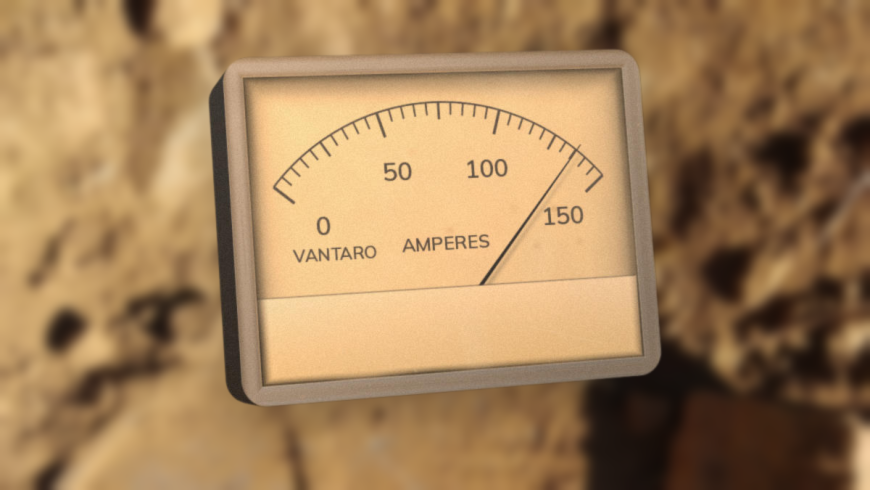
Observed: 135 A
